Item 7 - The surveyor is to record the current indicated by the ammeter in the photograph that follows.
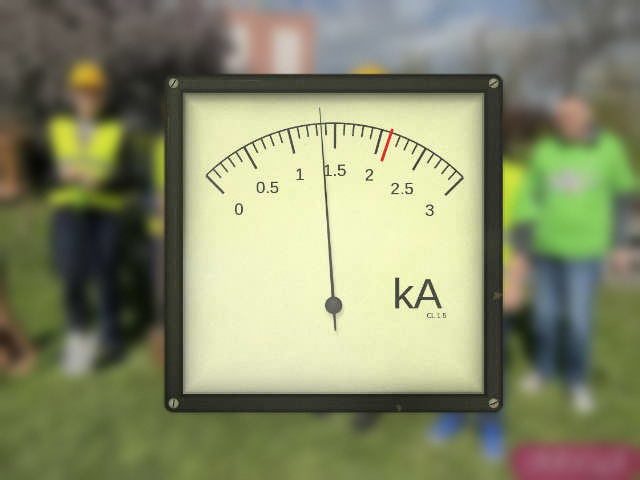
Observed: 1.35 kA
